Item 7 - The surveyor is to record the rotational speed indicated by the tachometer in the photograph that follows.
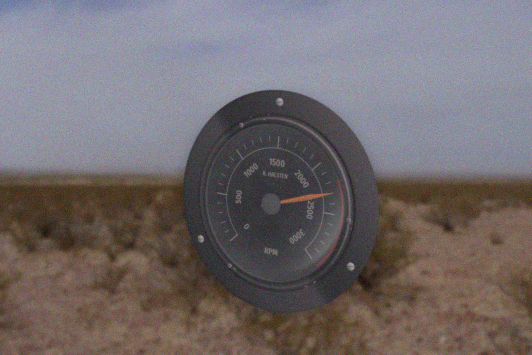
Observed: 2300 rpm
